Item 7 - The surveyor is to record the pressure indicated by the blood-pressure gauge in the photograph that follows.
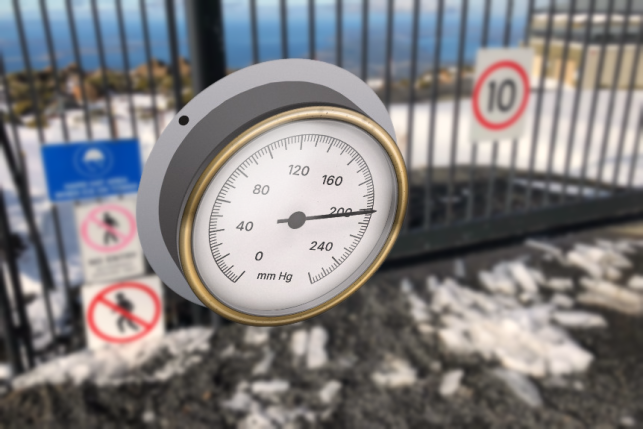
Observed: 200 mmHg
